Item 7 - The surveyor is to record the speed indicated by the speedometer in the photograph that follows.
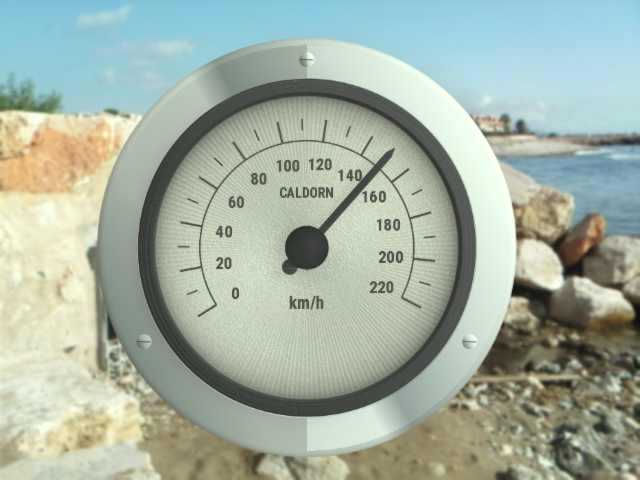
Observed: 150 km/h
